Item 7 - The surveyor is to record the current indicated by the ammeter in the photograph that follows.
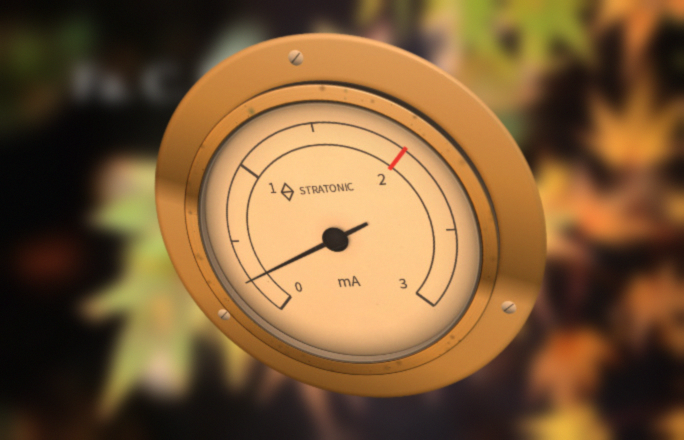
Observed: 0.25 mA
